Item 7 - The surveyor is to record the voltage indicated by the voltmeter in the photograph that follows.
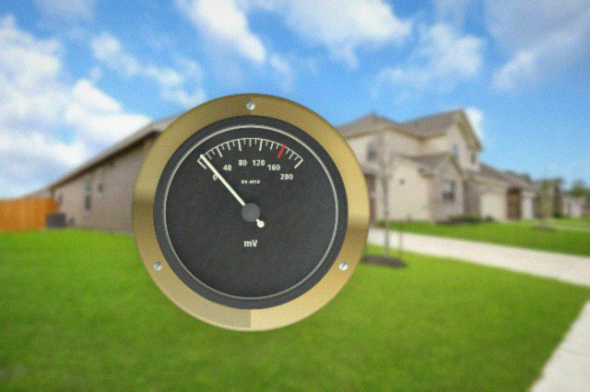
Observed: 10 mV
